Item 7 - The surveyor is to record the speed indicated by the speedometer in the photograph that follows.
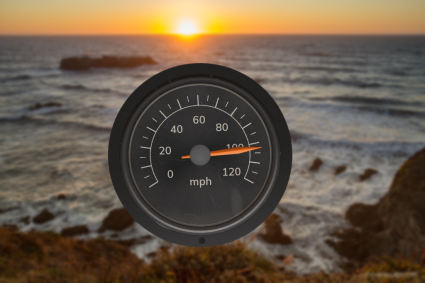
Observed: 102.5 mph
